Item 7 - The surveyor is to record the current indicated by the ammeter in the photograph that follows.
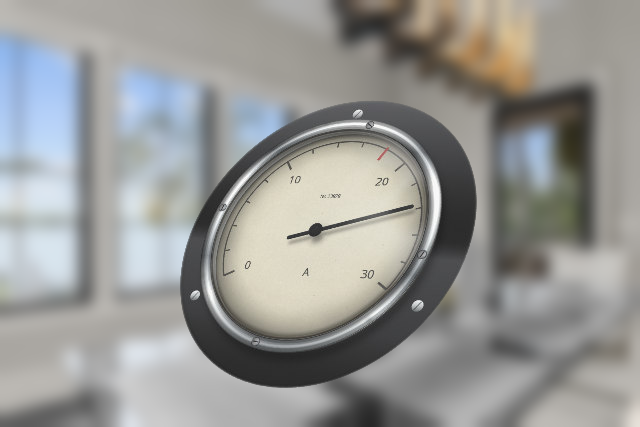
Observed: 24 A
